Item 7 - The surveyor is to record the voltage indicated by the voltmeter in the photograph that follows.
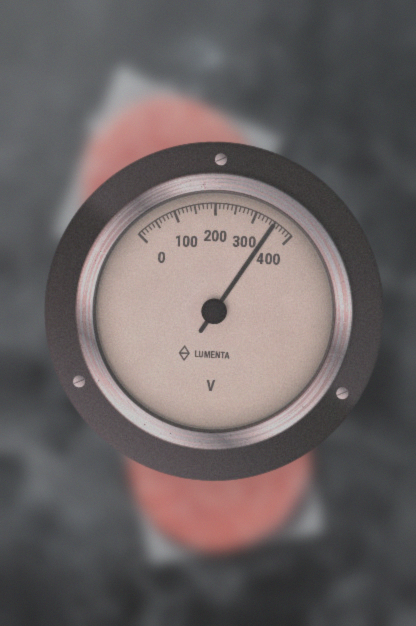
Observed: 350 V
